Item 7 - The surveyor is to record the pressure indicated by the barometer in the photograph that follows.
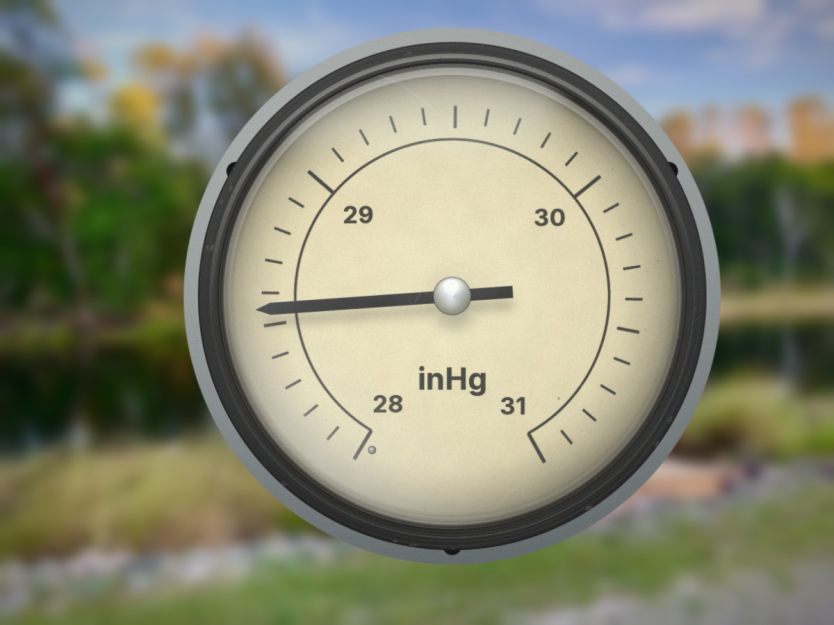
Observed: 28.55 inHg
